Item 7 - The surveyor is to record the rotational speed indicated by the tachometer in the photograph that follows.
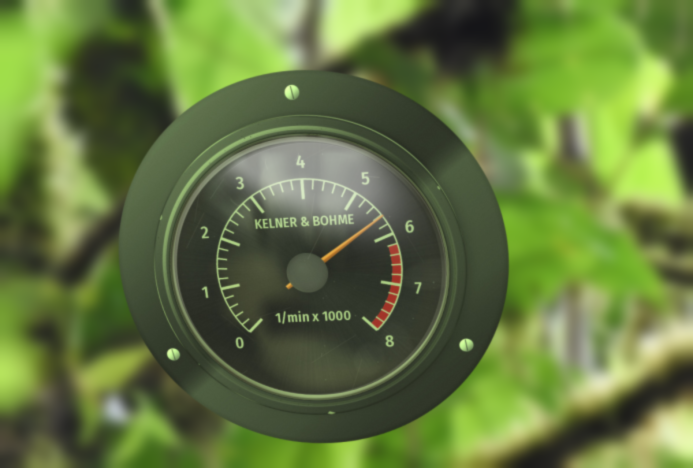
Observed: 5600 rpm
